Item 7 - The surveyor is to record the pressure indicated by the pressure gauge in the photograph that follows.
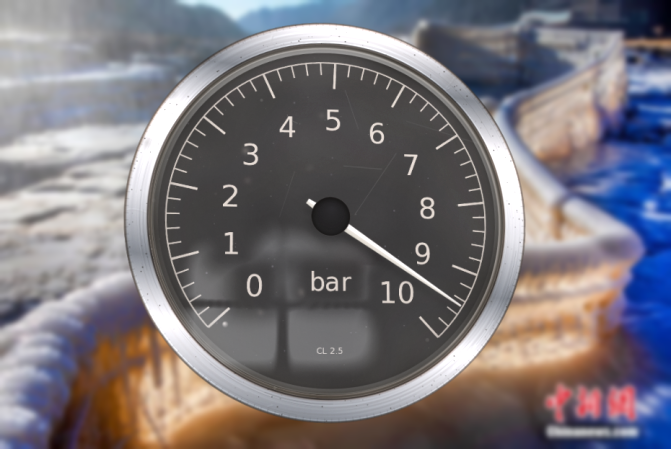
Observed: 9.5 bar
